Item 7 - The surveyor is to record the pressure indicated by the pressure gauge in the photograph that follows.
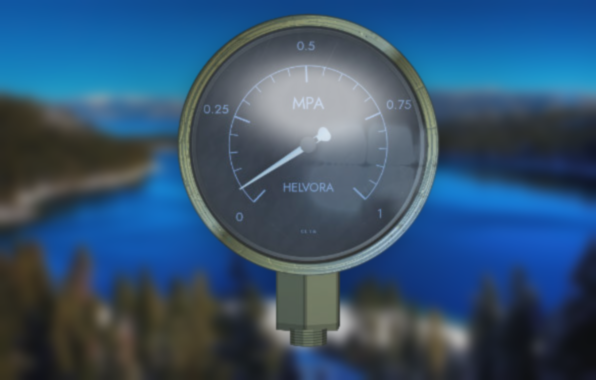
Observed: 0.05 MPa
